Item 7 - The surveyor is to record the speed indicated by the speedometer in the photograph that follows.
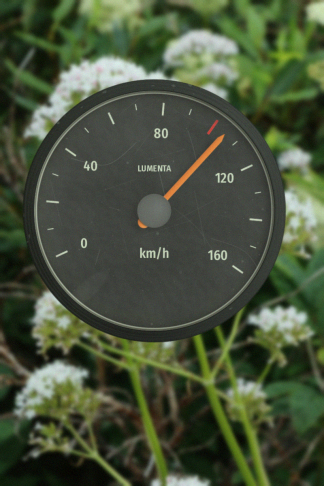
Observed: 105 km/h
